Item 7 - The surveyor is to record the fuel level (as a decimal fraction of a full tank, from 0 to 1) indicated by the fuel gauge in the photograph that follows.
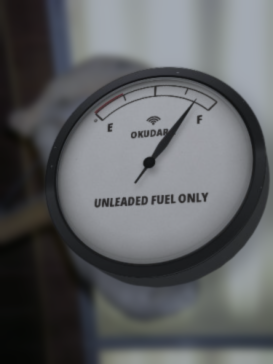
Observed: 0.875
